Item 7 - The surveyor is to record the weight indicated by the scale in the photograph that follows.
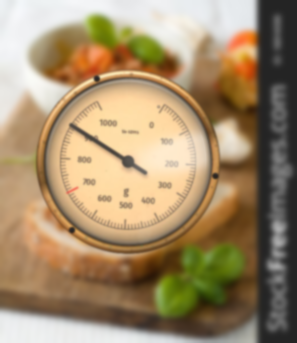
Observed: 900 g
